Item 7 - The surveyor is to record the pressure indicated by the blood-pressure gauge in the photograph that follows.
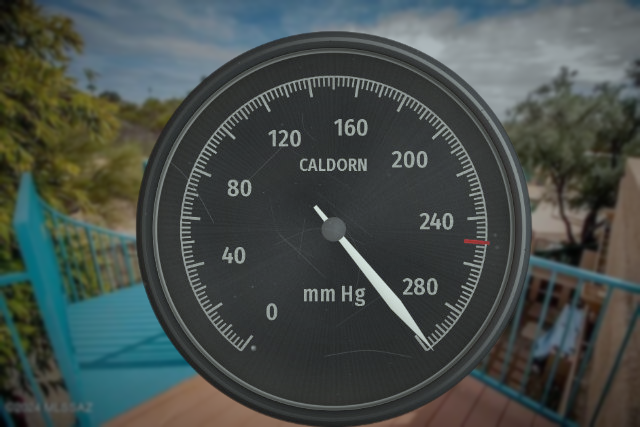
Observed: 298 mmHg
